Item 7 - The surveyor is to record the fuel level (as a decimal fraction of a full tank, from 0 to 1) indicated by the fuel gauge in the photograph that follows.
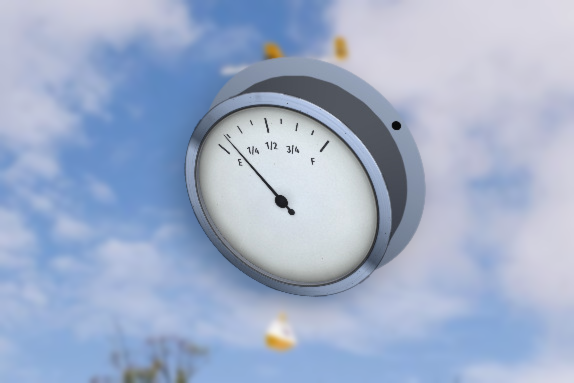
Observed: 0.125
